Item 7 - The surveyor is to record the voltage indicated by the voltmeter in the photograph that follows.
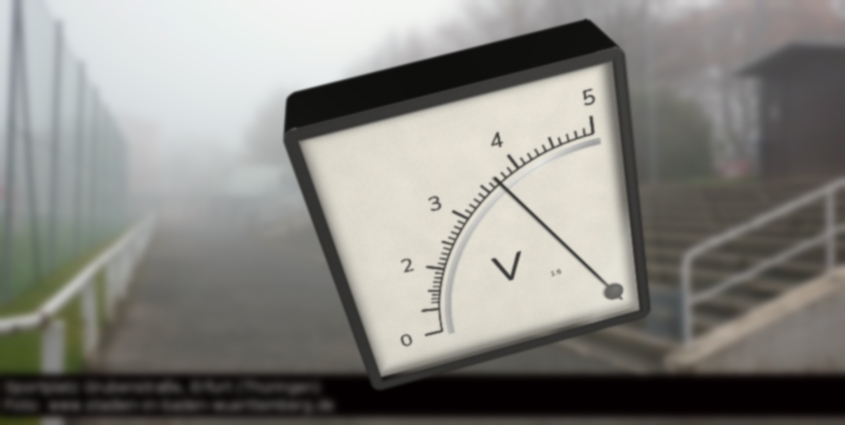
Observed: 3.7 V
